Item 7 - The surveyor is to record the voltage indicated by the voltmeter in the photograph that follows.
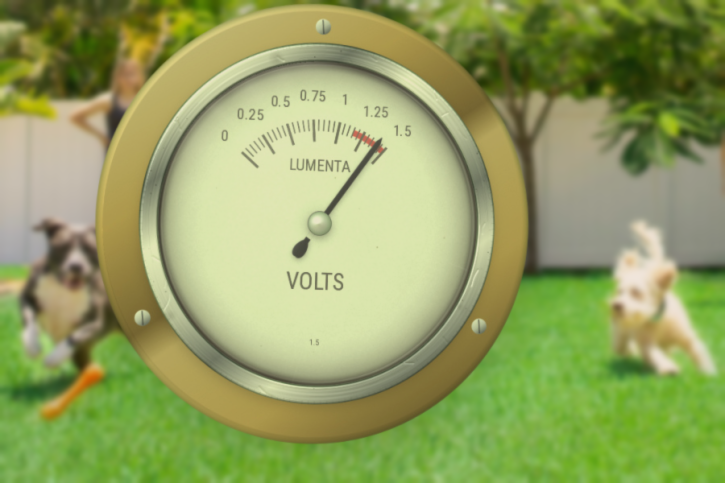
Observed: 1.4 V
